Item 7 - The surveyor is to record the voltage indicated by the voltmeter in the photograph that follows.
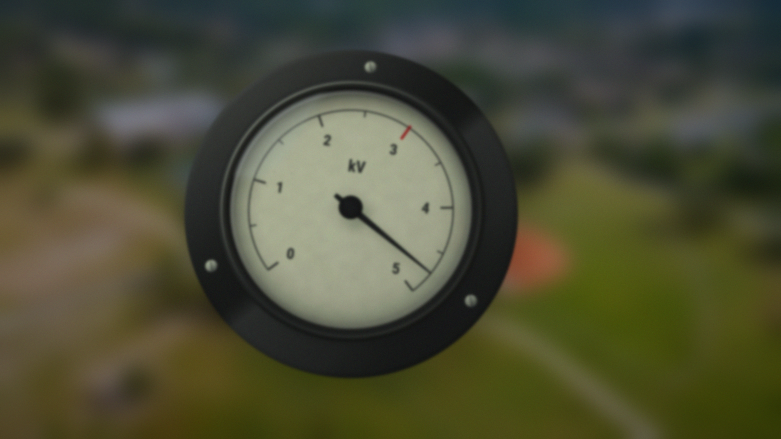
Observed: 4.75 kV
